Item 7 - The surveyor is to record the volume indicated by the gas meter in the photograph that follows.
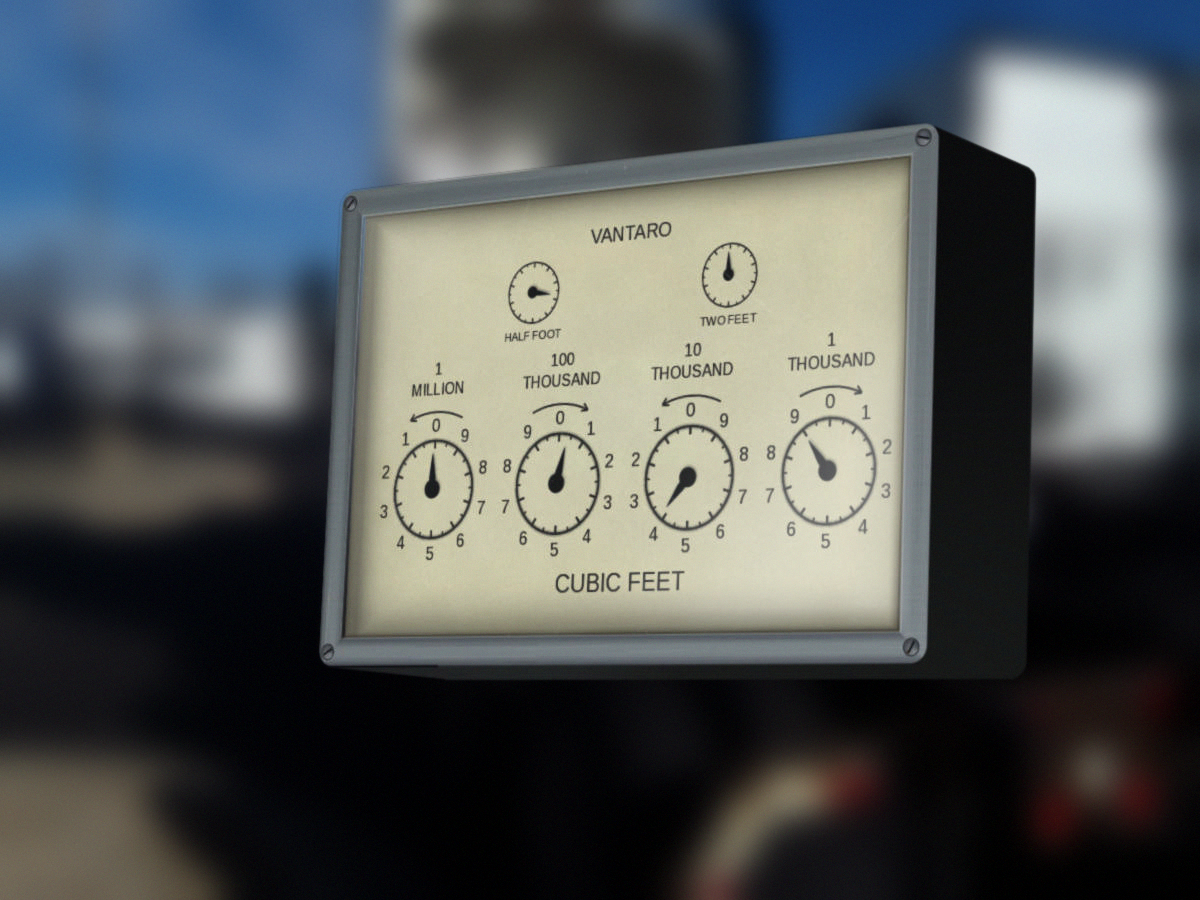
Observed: 3900 ft³
